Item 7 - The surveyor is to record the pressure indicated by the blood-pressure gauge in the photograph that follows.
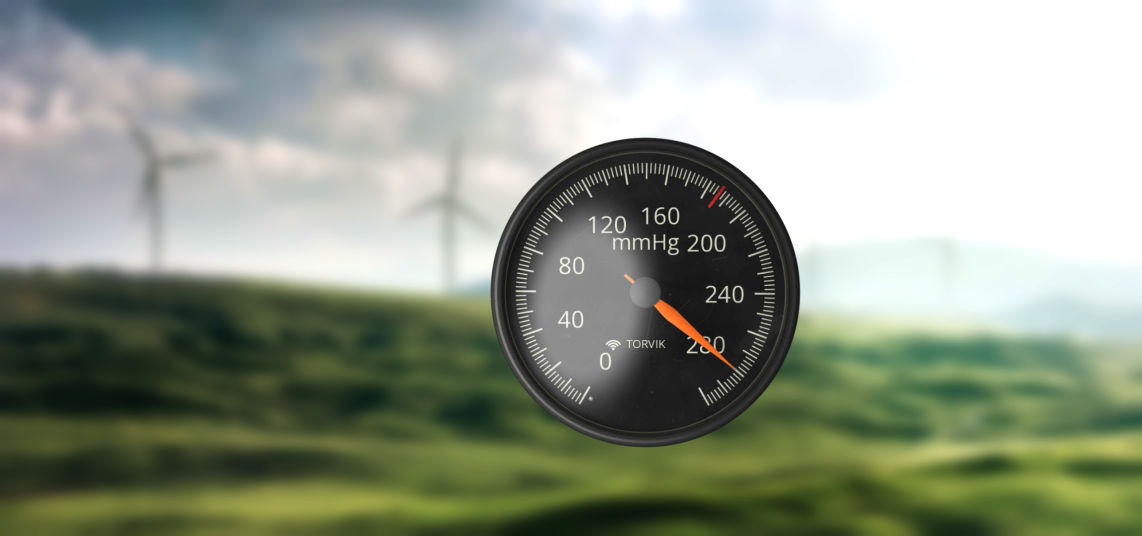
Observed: 280 mmHg
